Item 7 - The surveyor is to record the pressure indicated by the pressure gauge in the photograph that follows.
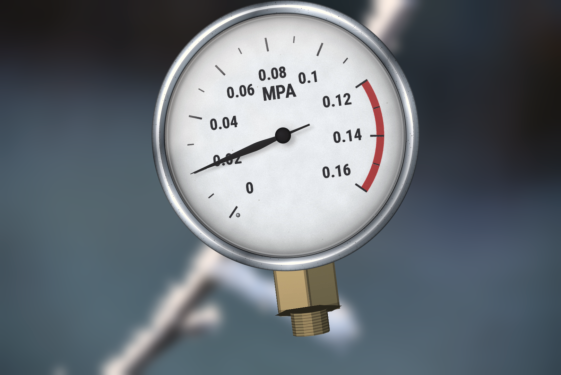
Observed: 0.02 MPa
